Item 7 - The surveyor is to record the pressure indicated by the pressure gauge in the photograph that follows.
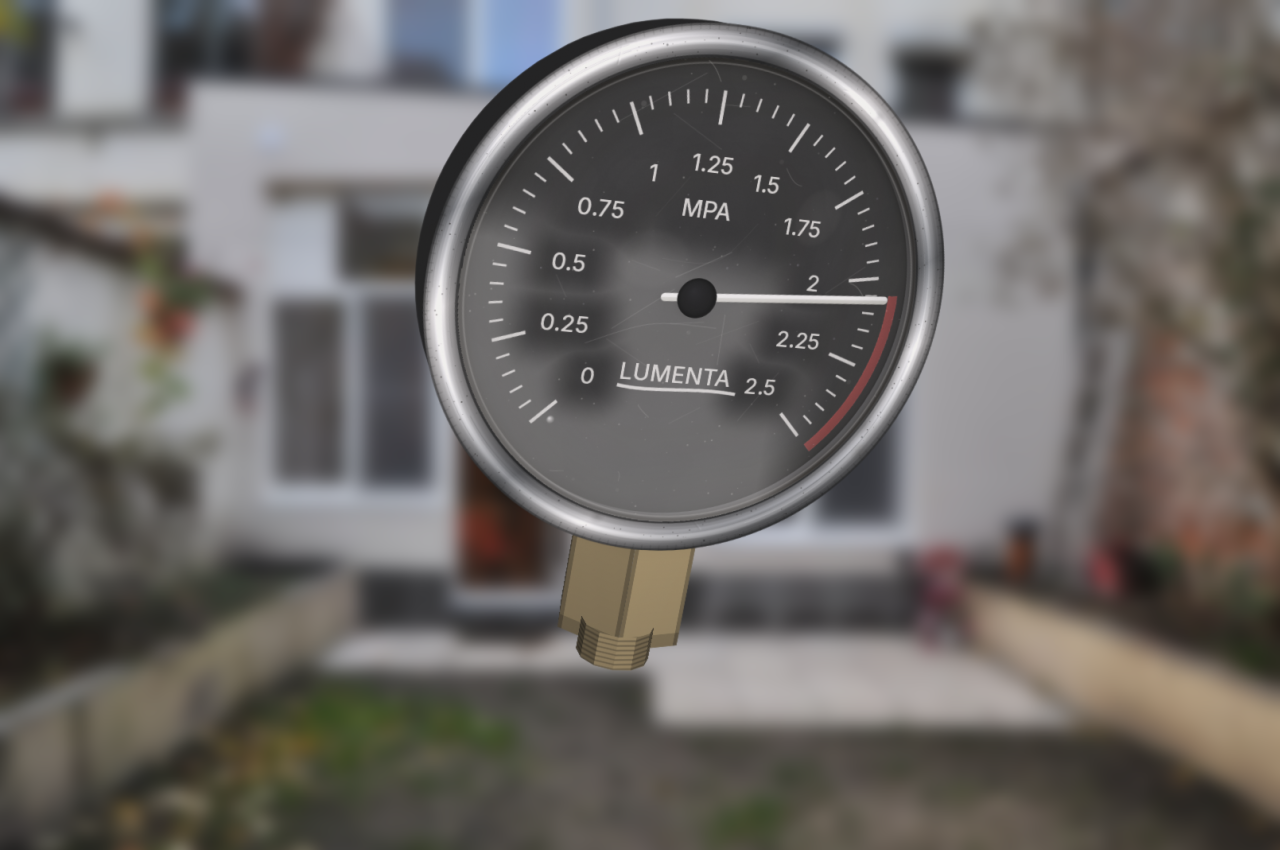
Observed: 2.05 MPa
